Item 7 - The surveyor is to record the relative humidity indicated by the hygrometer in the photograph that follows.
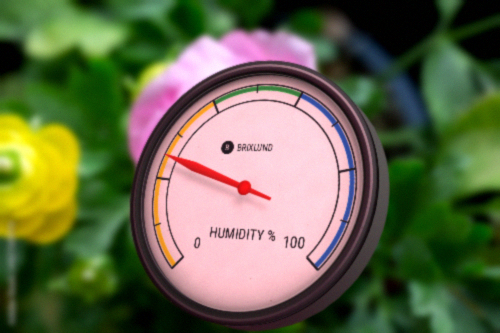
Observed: 25 %
